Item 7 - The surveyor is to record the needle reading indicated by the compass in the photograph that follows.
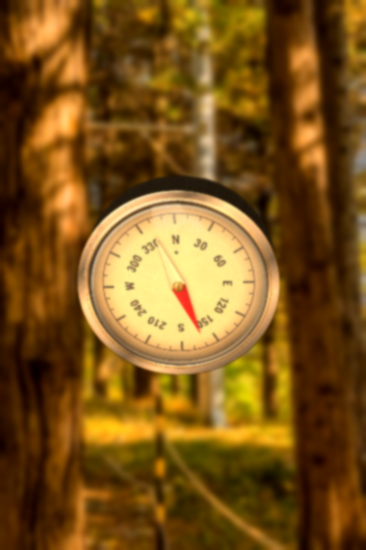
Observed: 160 °
